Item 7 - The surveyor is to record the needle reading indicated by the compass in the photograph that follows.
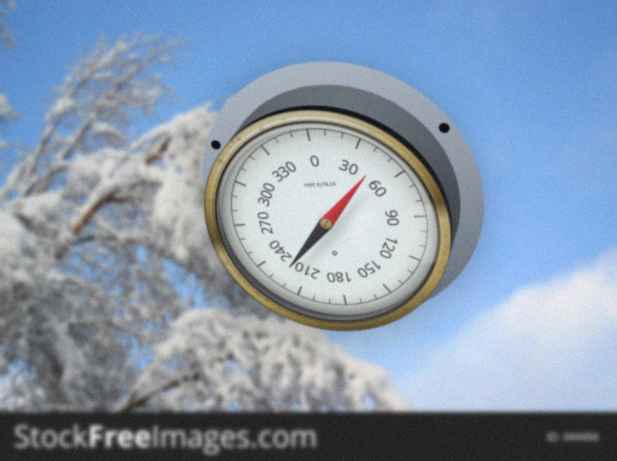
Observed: 45 °
